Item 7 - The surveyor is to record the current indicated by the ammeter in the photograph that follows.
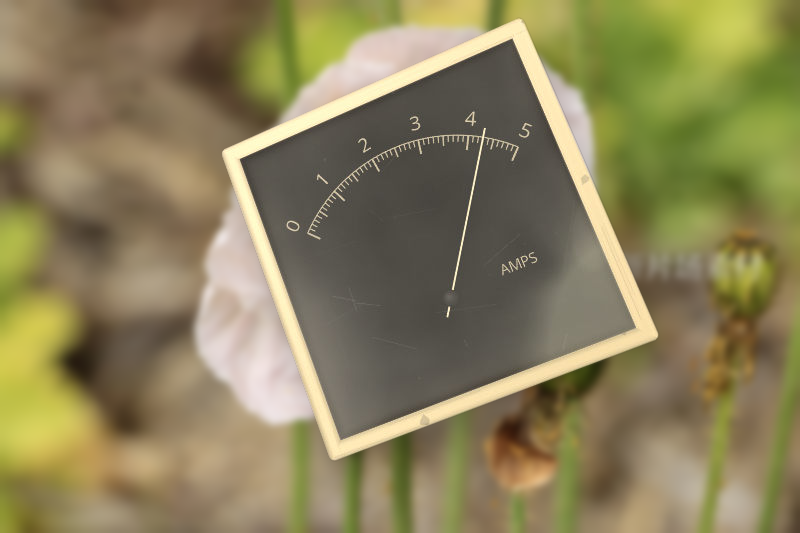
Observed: 4.3 A
